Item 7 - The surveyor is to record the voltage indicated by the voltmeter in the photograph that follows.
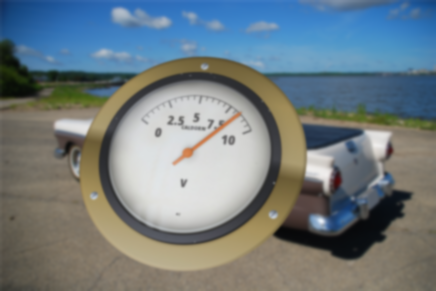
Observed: 8.5 V
